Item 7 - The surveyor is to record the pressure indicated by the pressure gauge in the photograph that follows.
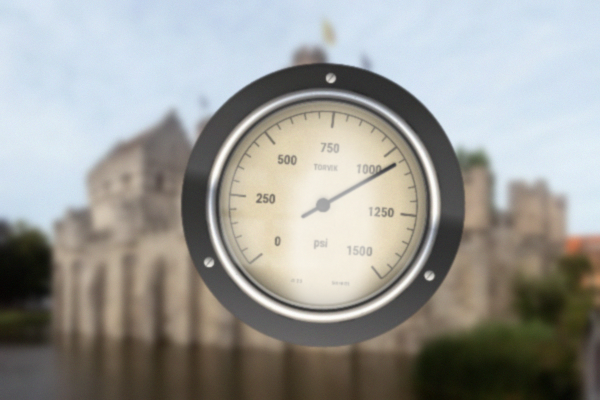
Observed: 1050 psi
